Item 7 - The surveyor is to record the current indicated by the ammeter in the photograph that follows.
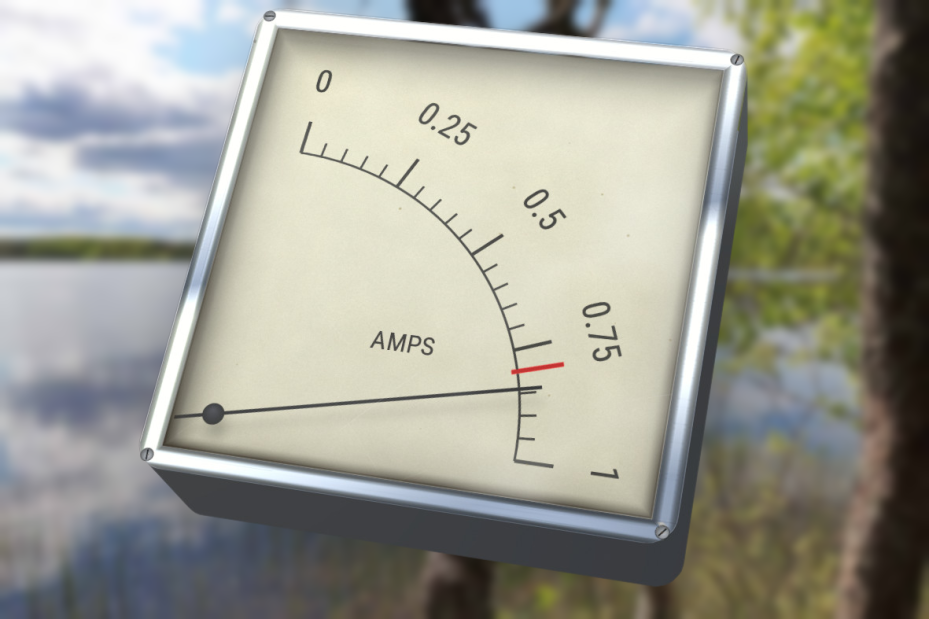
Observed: 0.85 A
